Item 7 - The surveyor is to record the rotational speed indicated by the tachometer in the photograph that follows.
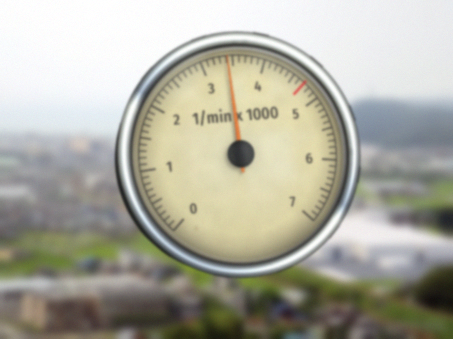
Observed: 3400 rpm
